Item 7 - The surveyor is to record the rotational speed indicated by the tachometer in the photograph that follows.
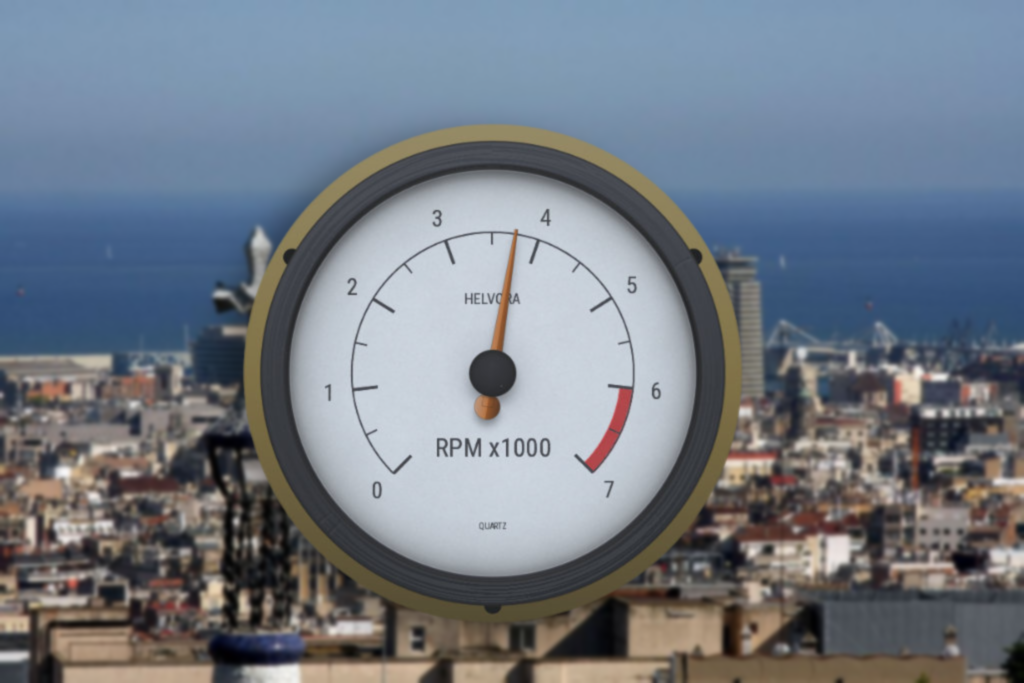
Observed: 3750 rpm
